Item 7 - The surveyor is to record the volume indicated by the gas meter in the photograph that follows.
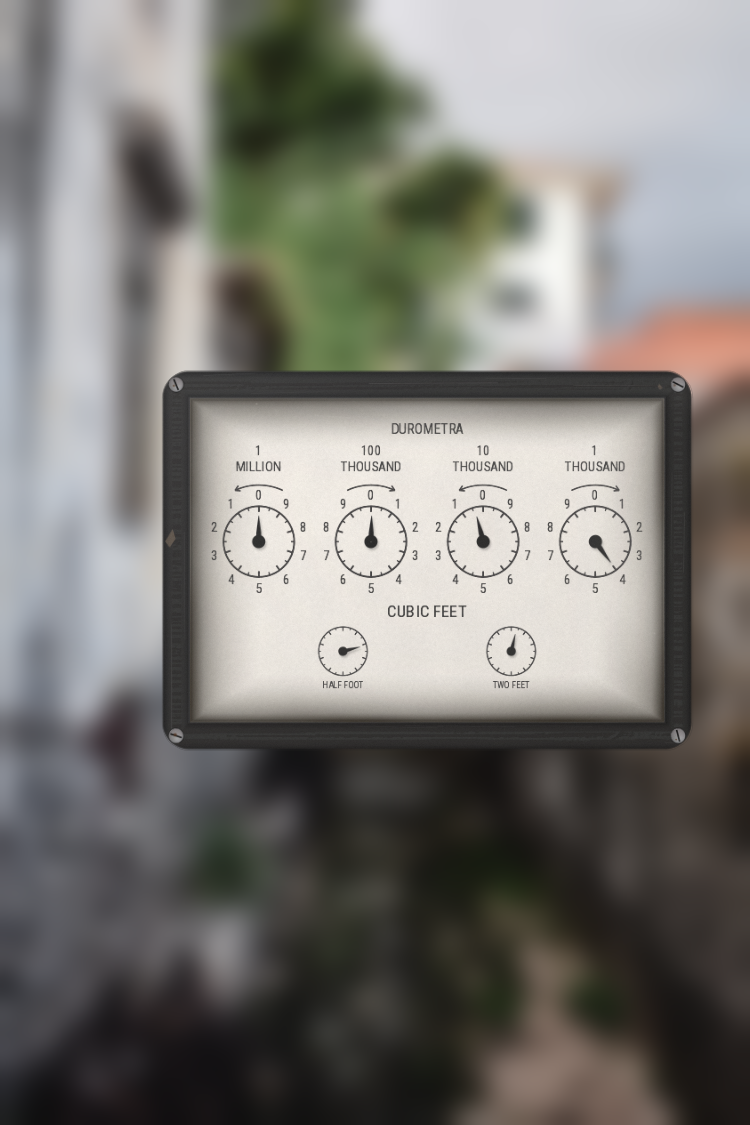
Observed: 400 ft³
